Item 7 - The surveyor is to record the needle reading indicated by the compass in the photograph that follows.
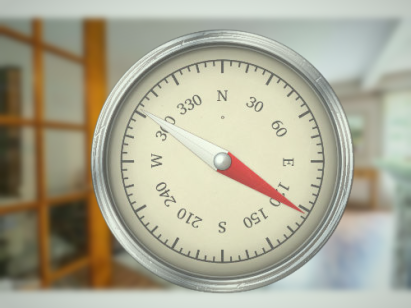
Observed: 122.5 °
